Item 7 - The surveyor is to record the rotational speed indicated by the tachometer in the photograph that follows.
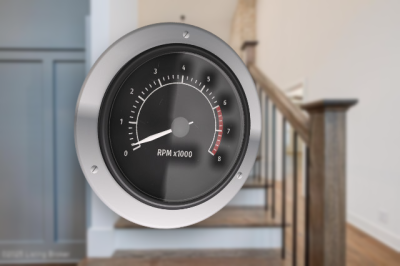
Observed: 200 rpm
